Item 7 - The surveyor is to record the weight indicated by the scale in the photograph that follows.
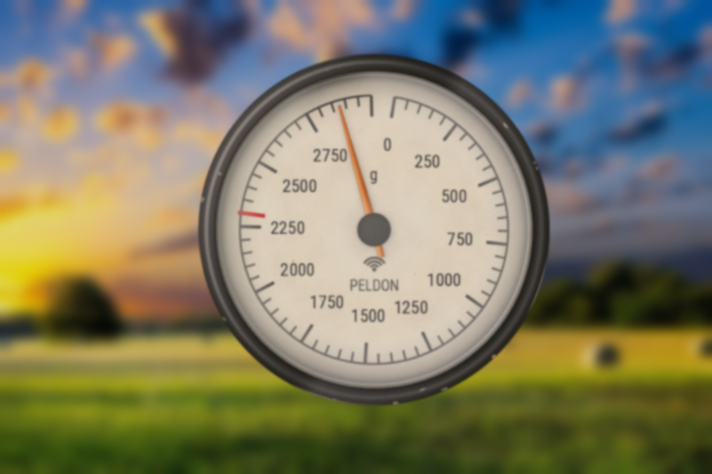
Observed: 2875 g
